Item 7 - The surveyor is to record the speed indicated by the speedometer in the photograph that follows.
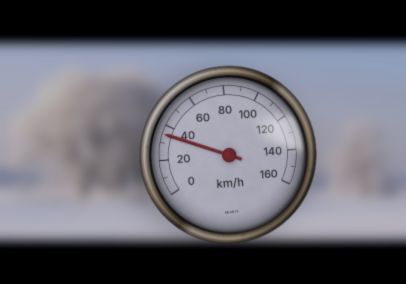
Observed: 35 km/h
